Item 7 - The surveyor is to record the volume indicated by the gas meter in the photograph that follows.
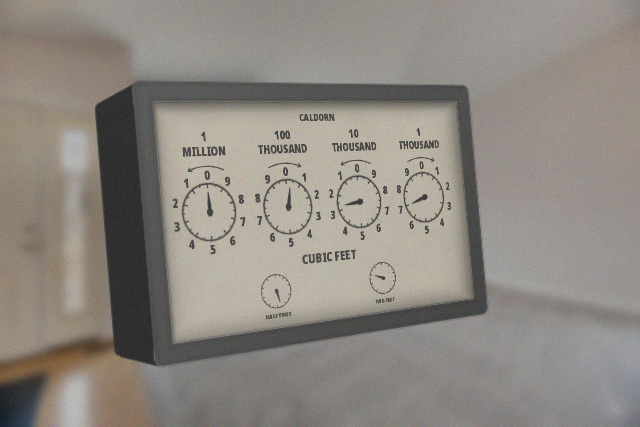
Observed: 2700 ft³
